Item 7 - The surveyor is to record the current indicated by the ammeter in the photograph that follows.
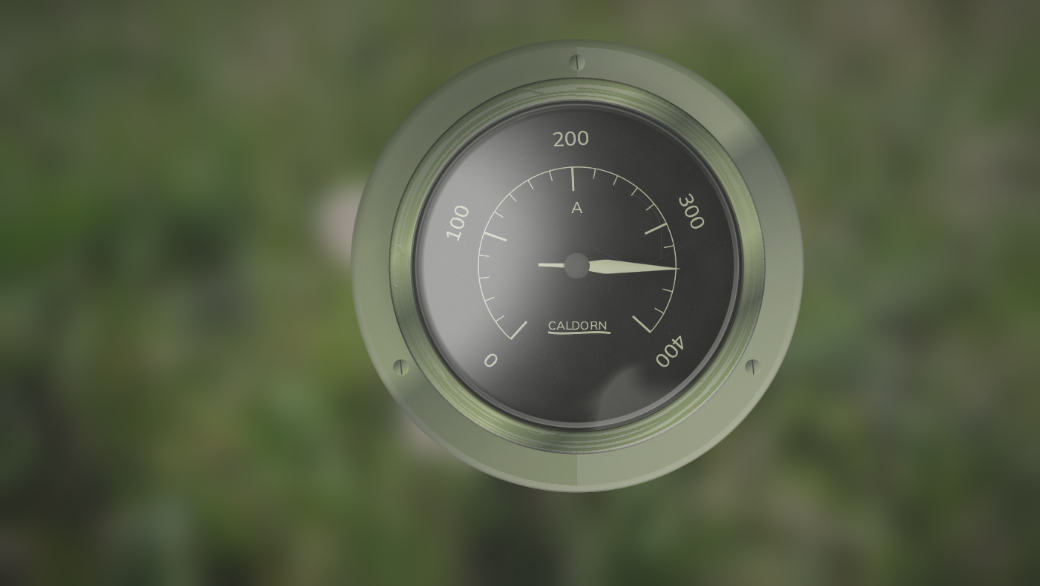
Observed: 340 A
